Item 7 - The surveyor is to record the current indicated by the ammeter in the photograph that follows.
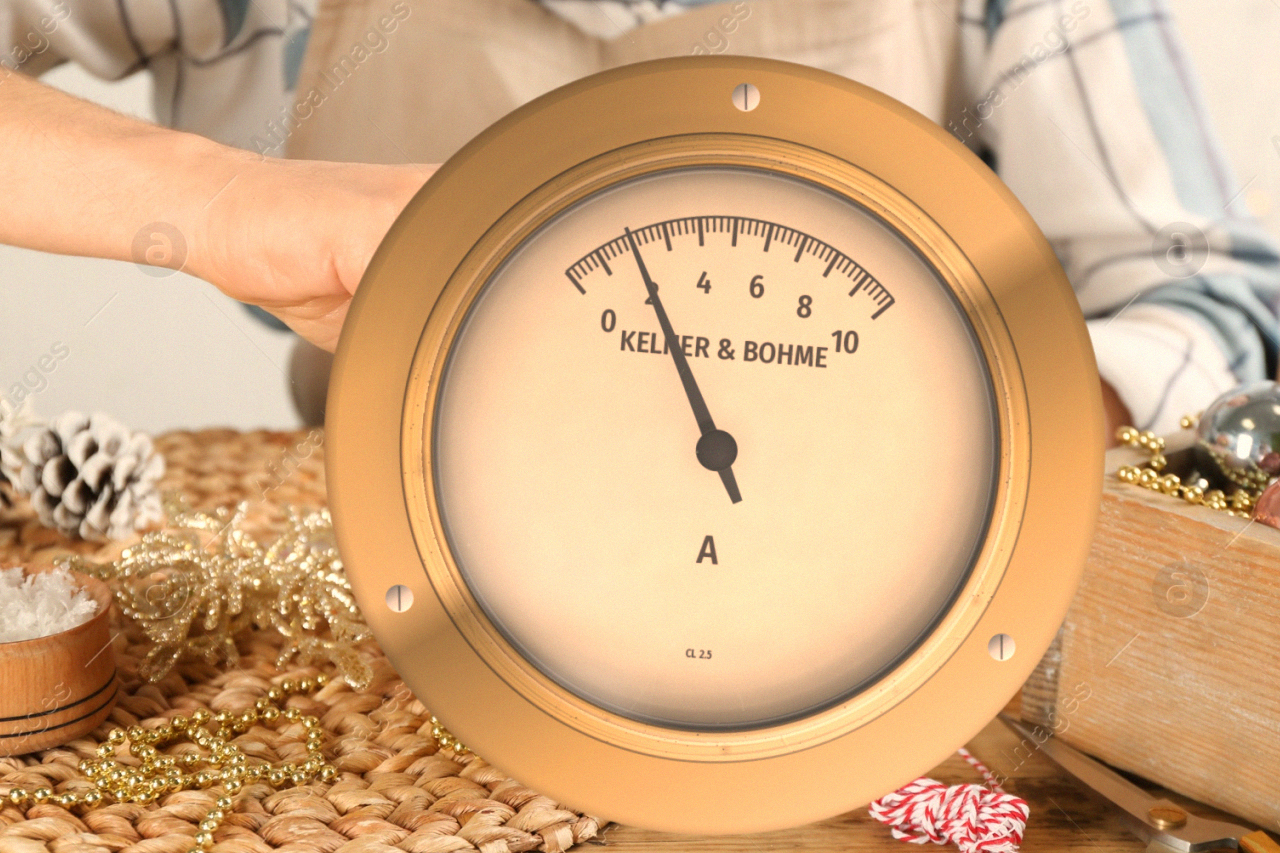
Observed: 2 A
